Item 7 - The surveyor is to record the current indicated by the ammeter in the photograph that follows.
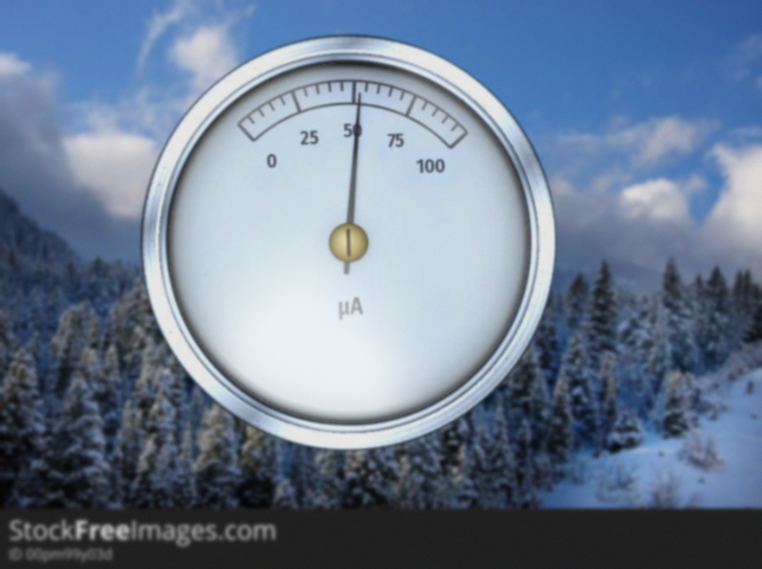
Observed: 52.5 µA
